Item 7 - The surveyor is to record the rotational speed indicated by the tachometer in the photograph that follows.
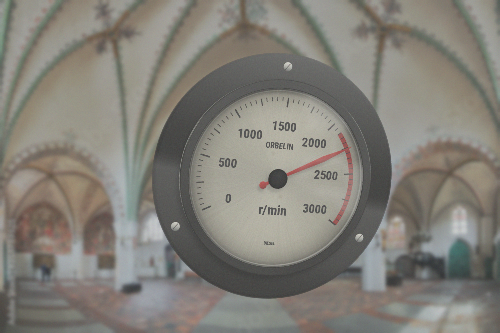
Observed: 2250 rpm
